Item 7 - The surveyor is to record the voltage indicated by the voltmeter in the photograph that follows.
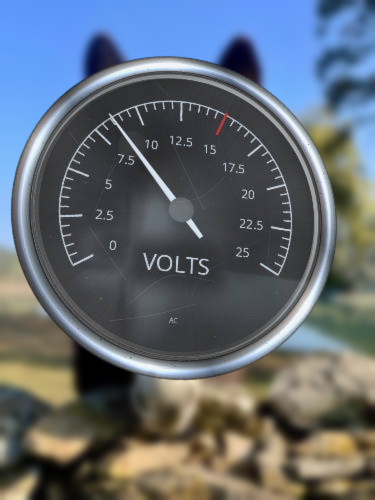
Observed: 8.5 V
